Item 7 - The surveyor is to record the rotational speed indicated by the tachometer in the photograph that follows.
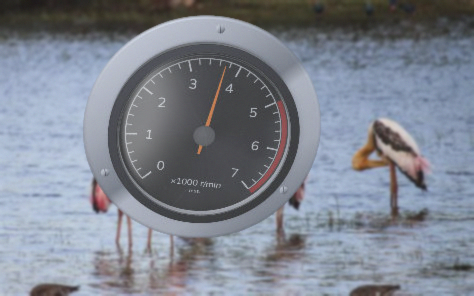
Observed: 3700 rpm
